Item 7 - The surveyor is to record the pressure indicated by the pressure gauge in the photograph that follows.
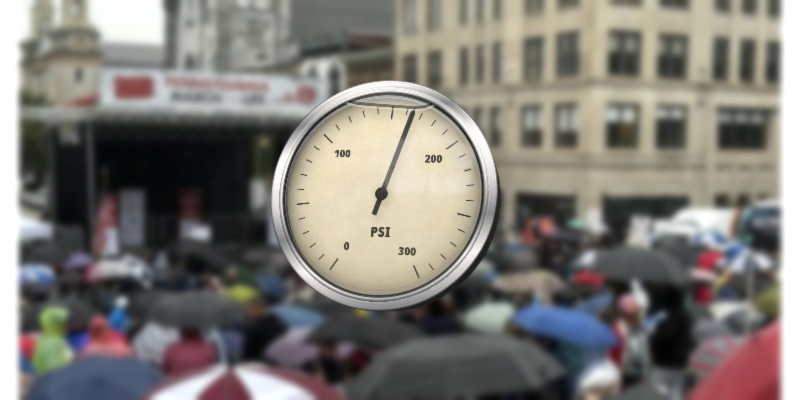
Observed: 165 psi
